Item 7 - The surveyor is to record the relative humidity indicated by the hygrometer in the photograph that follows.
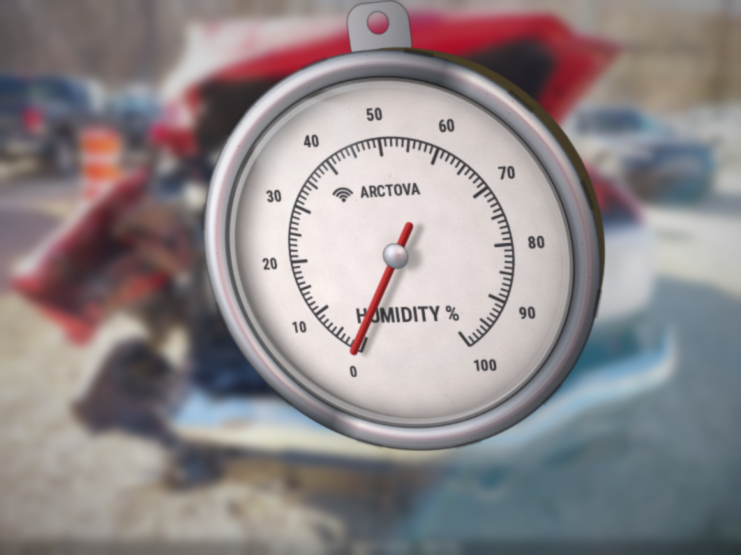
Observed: 1 %
